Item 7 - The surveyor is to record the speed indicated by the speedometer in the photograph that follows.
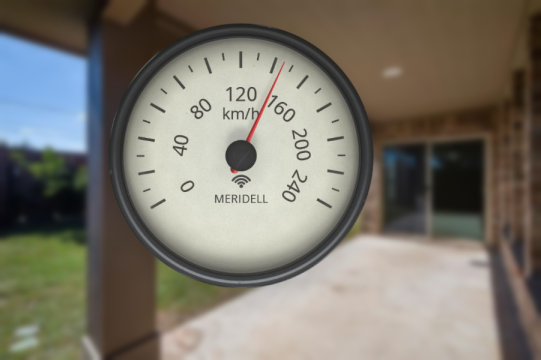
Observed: 145 km/h
